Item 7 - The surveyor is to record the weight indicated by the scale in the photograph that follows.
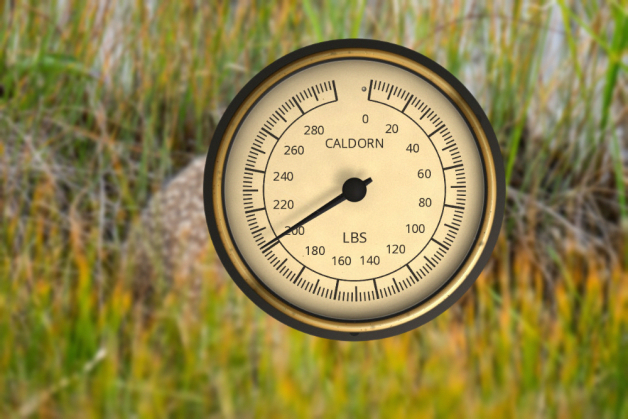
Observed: 202 lb
